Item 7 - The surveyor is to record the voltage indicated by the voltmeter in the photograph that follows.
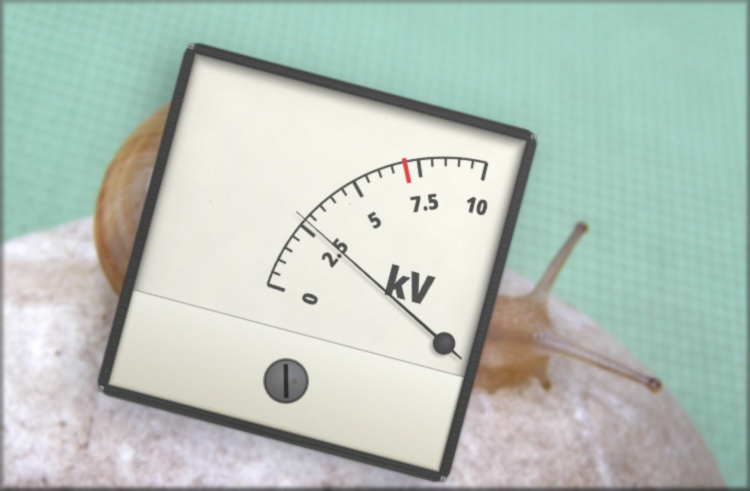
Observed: 2.75 kV
